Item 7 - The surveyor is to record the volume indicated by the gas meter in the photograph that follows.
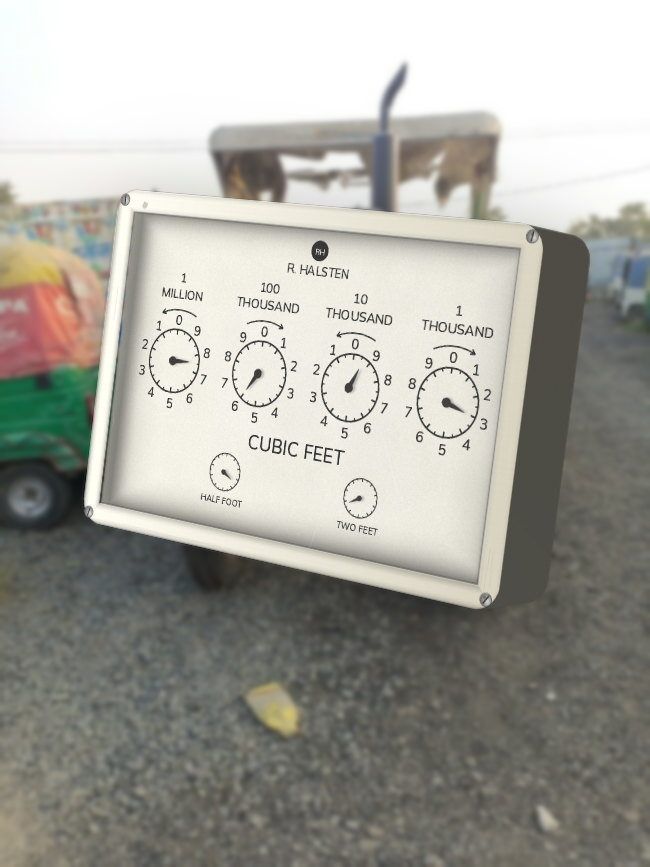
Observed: 759300 ft³
